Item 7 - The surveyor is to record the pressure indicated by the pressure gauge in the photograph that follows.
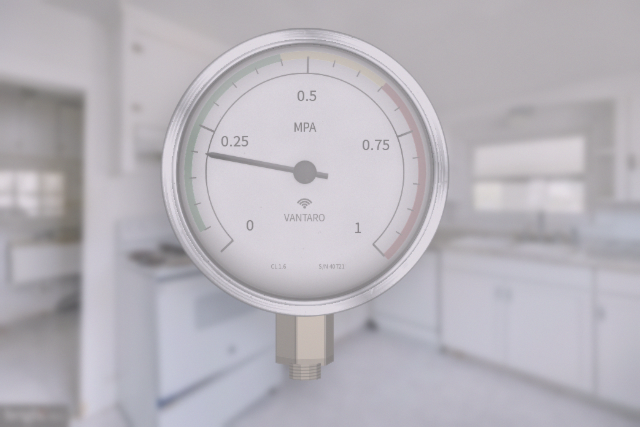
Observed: 0.2 MPa
